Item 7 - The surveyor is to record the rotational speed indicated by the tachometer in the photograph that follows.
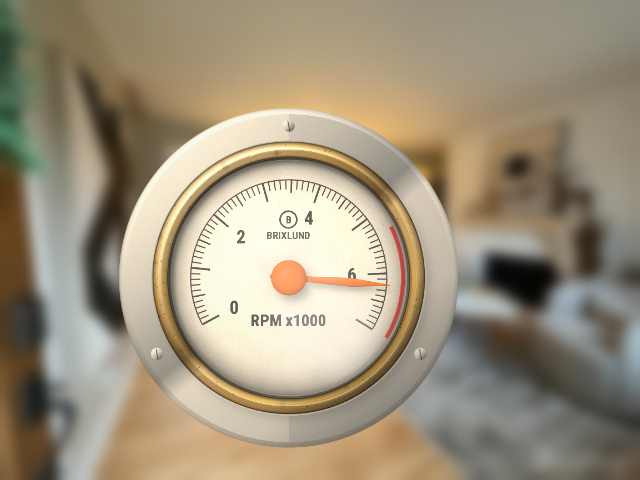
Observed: 6200 rpm
